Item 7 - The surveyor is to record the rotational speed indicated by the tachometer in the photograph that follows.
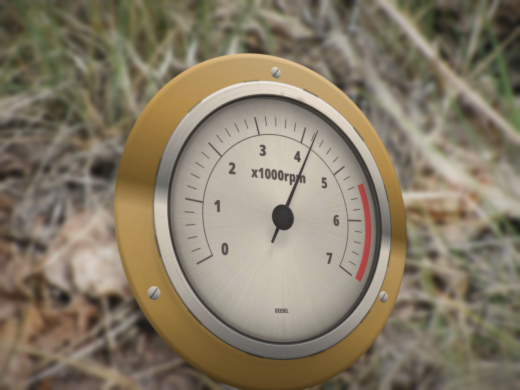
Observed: 4200 rpm
